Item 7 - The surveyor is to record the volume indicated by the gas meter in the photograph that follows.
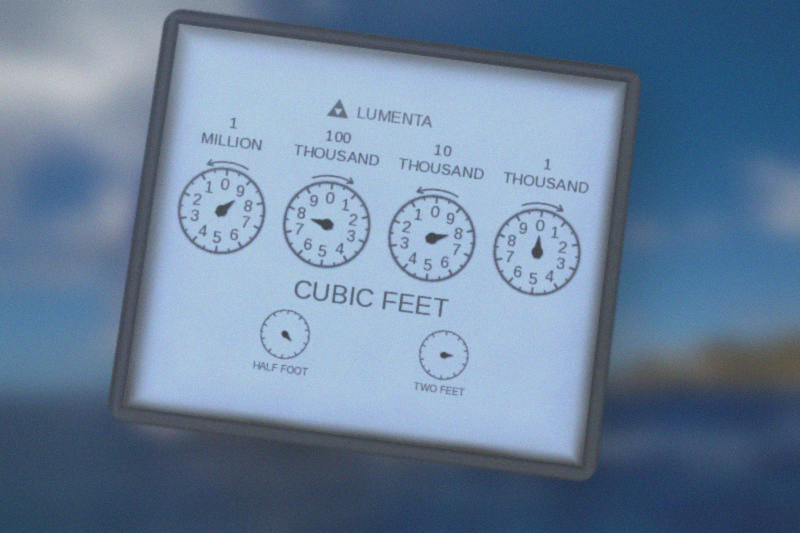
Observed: 878000 ft³
